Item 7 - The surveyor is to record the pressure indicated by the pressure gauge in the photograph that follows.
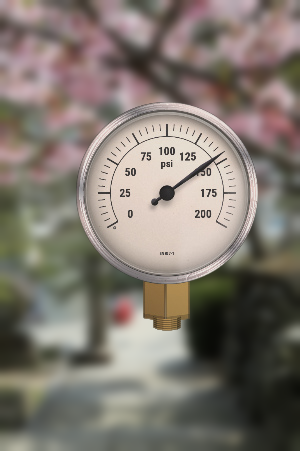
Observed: 145 psi
